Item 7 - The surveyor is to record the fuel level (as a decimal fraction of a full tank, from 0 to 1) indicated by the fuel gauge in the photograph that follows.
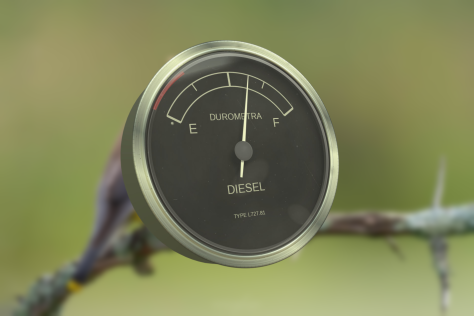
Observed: 0.625
